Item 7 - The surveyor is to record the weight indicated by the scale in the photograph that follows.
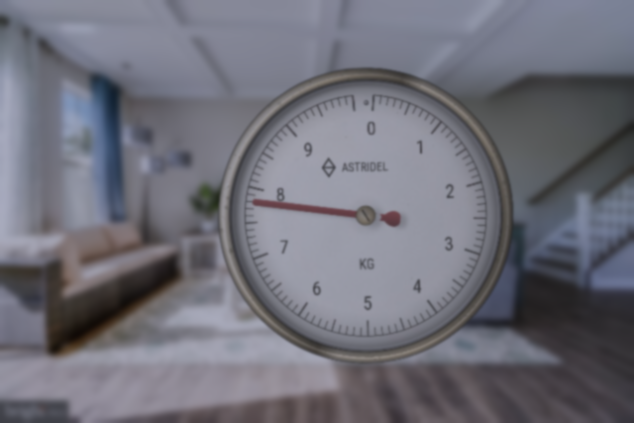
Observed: 7.8 kg
